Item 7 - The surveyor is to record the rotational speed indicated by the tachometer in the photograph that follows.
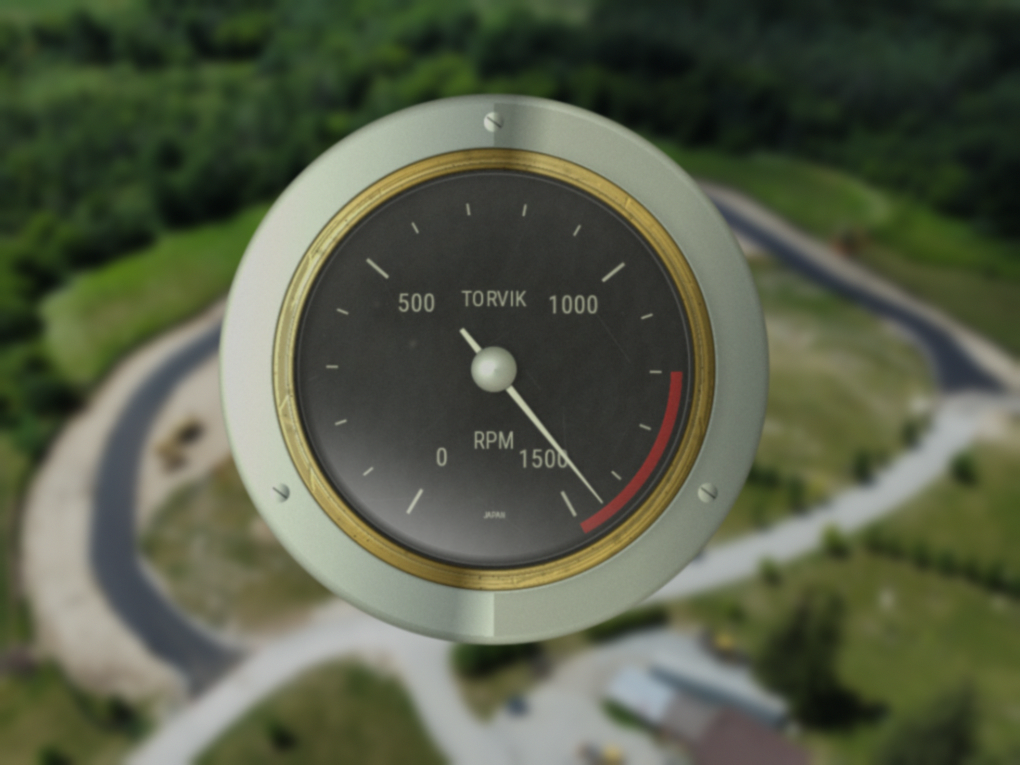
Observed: 1450 rpm
